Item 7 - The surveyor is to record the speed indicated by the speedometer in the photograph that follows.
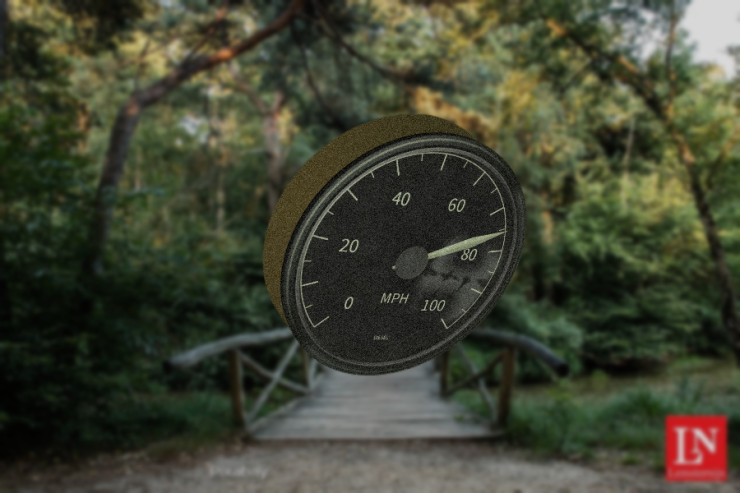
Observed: 75 mph
